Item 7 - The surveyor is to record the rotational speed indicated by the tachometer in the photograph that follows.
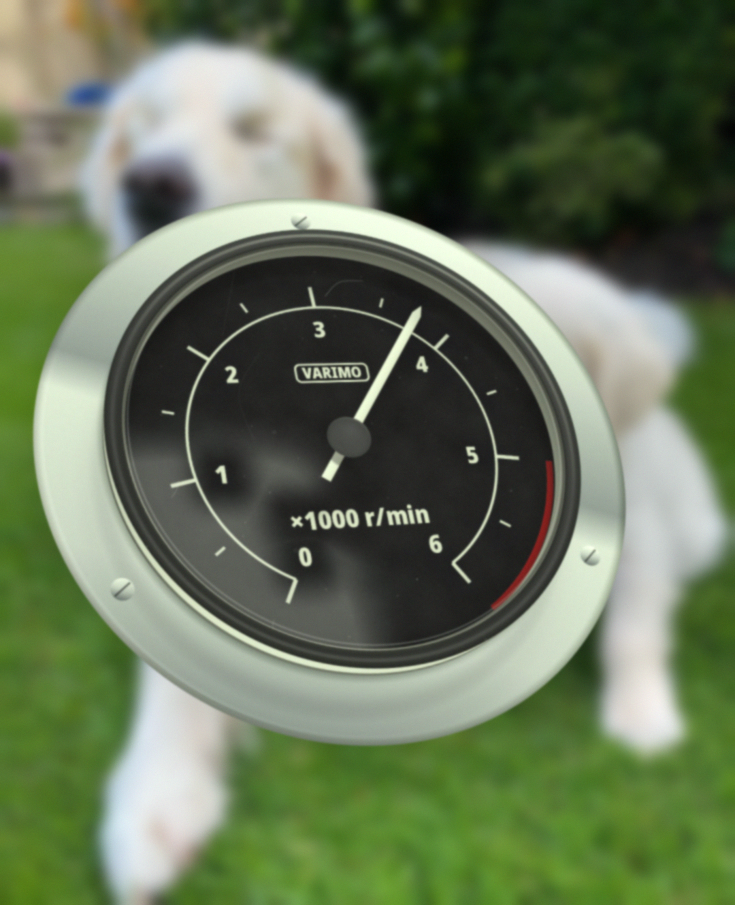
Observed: 3750 rpm
